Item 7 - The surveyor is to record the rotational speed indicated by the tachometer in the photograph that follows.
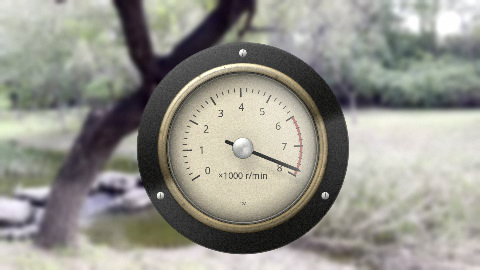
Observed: 7800 rpm
